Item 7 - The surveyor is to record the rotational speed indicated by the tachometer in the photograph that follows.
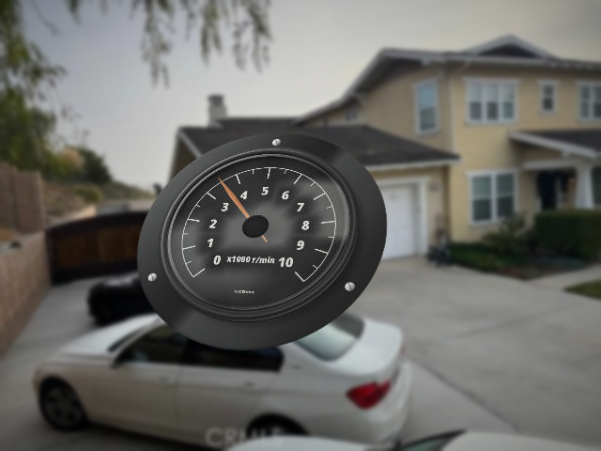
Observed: 3500 rpm
